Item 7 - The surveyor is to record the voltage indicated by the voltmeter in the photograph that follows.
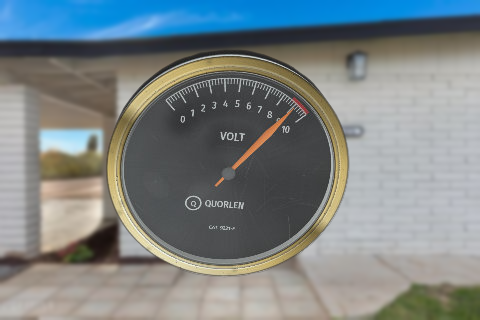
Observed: 9 V
